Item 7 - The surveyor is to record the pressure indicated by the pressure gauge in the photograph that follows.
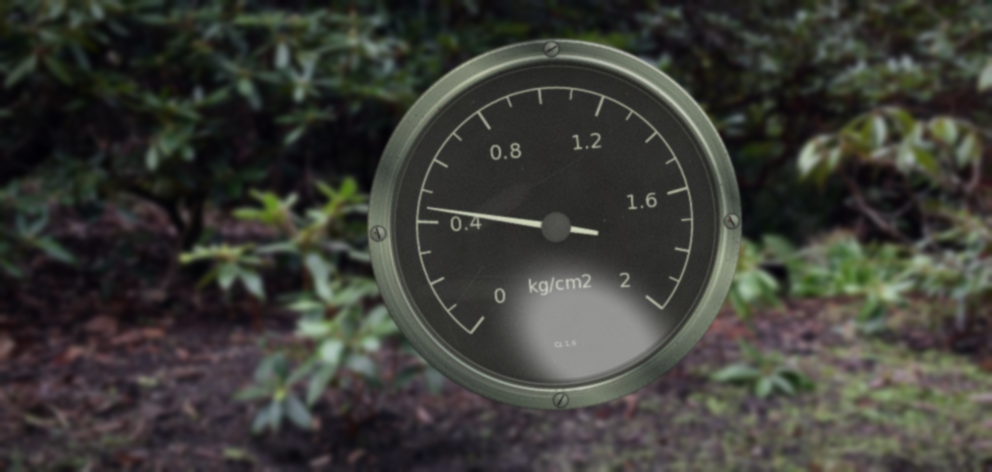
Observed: 0.45 kg/cm²
